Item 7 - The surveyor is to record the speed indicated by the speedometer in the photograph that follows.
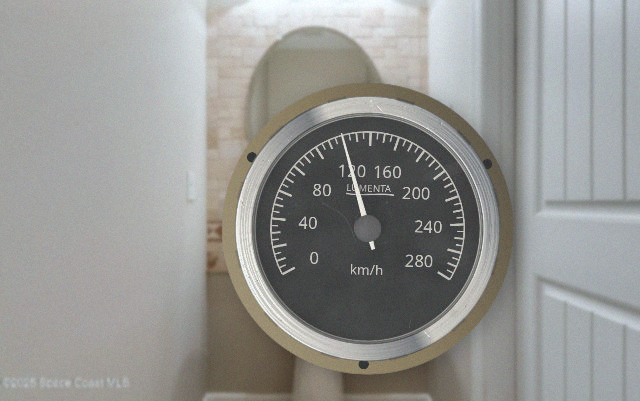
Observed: 120 km/h
